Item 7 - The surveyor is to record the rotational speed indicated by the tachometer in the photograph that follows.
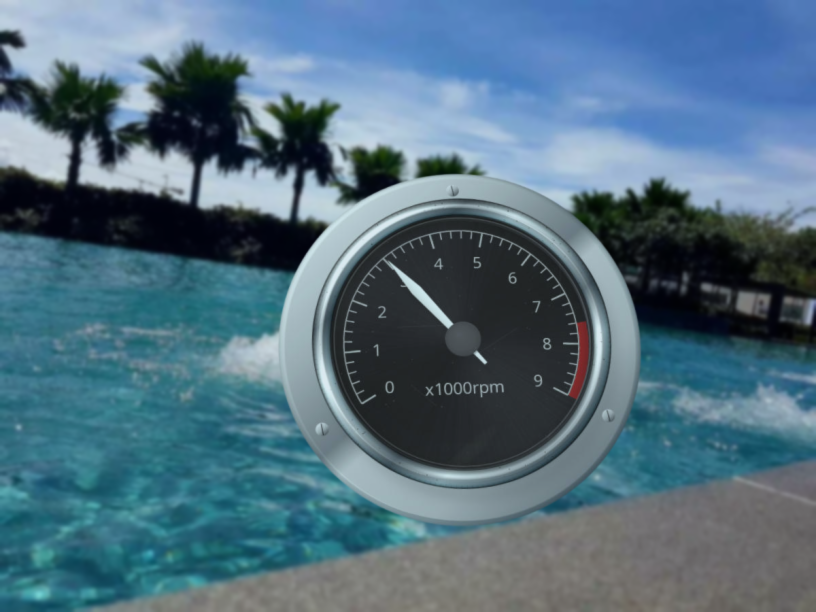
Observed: 3000 rpm
